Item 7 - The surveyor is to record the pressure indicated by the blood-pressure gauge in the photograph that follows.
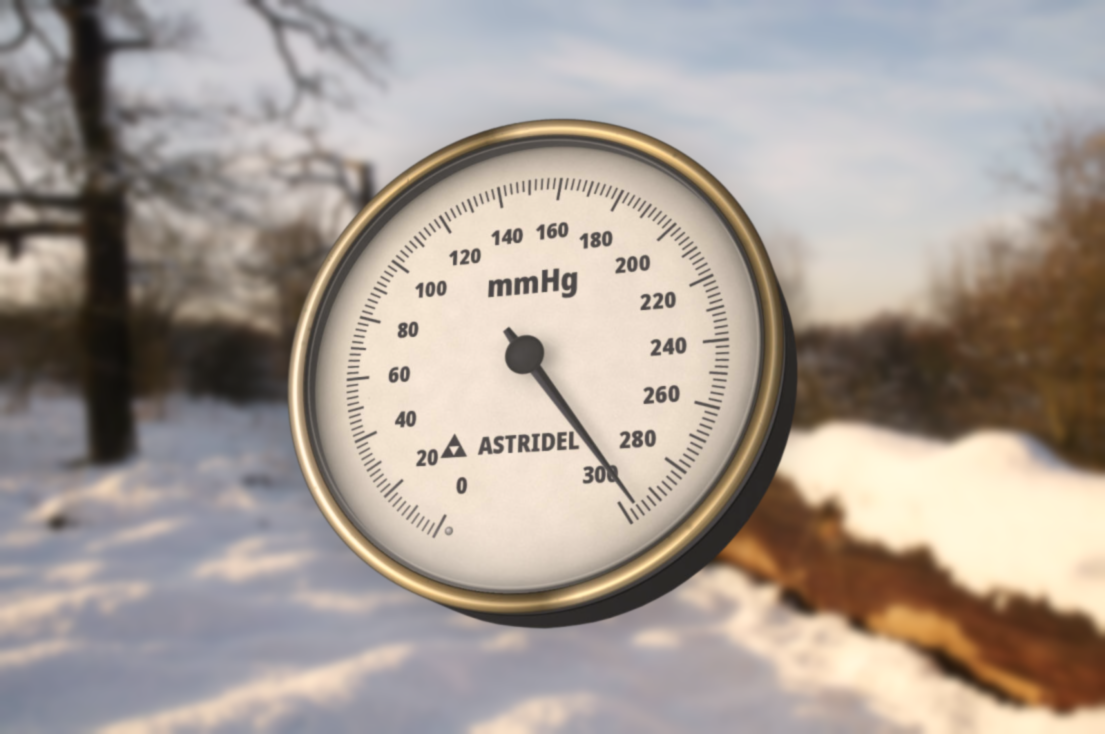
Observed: 296 mmHg
